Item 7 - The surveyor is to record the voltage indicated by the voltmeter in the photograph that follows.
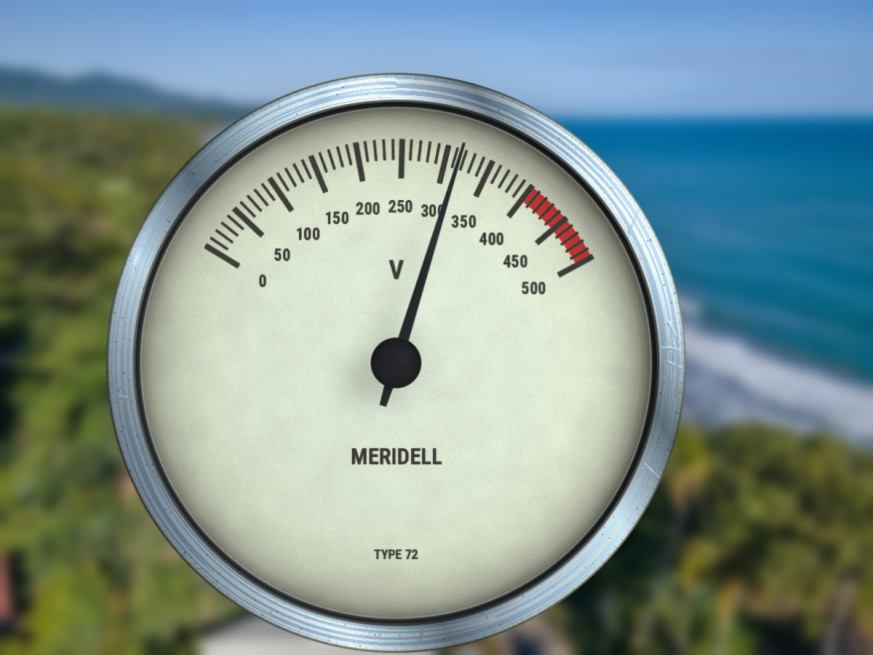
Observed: 315 V
